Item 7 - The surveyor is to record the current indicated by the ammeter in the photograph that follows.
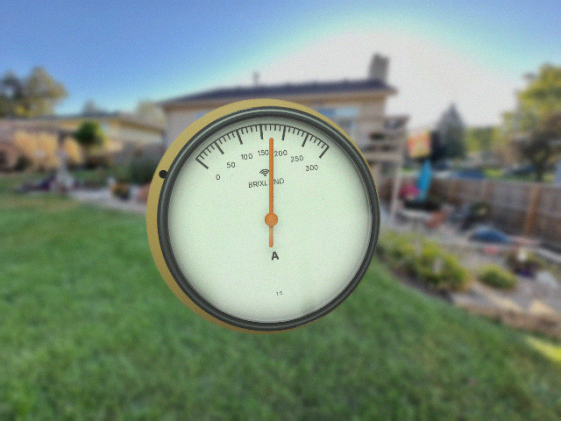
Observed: 170 A
